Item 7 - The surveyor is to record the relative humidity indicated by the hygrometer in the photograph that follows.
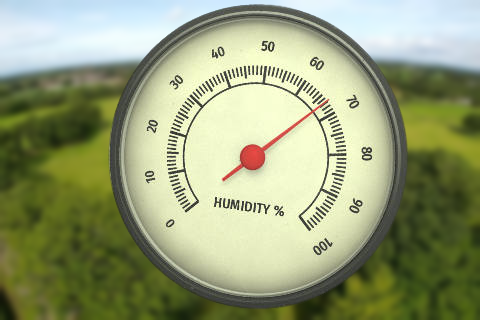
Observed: 67 %
